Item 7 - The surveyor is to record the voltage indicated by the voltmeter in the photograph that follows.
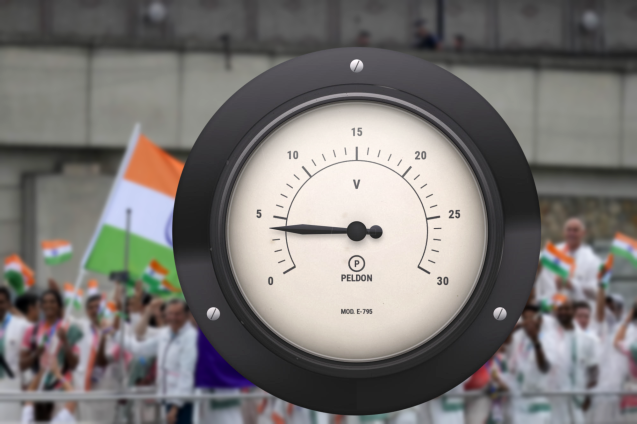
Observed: 4 V
